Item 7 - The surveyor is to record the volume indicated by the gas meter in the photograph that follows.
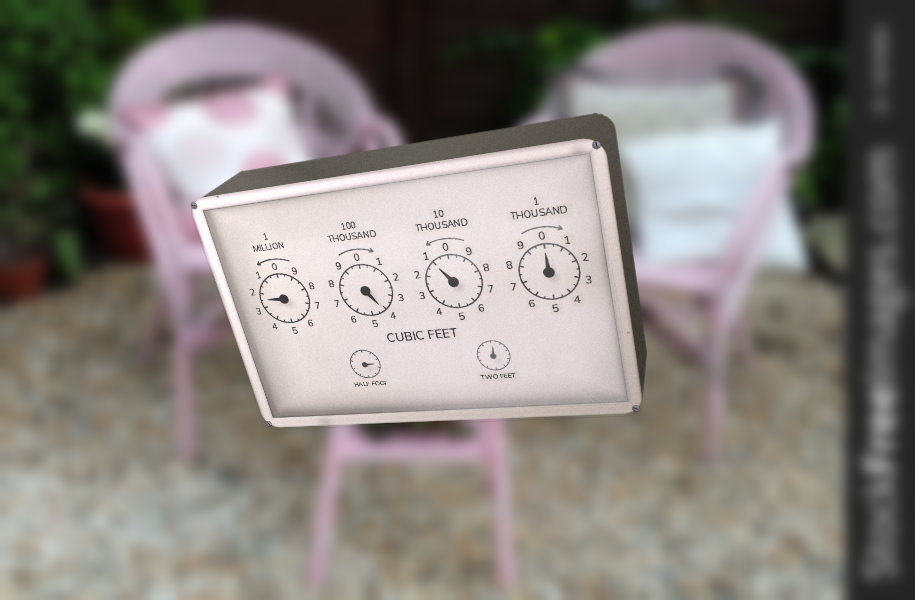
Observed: 241000 ft³
